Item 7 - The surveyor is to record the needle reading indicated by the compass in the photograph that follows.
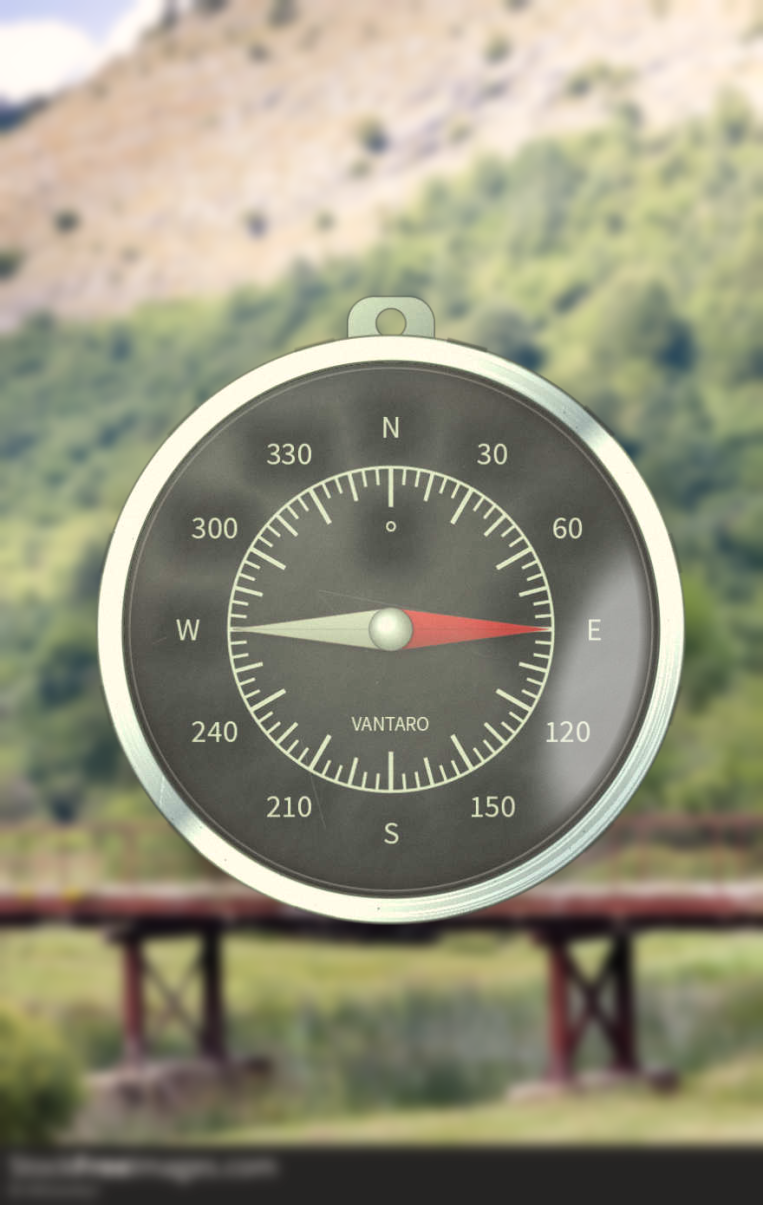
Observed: 90 °
